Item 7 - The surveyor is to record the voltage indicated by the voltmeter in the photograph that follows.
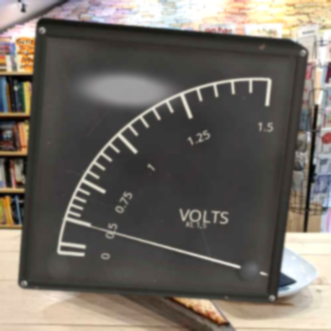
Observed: 0.5 V
